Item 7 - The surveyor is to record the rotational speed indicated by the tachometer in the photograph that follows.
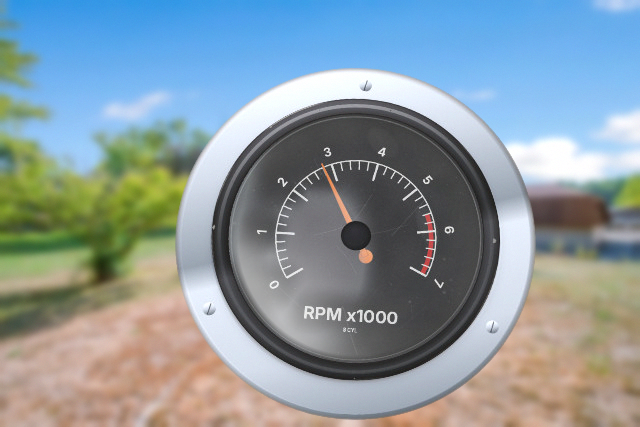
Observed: 2800 rpm
